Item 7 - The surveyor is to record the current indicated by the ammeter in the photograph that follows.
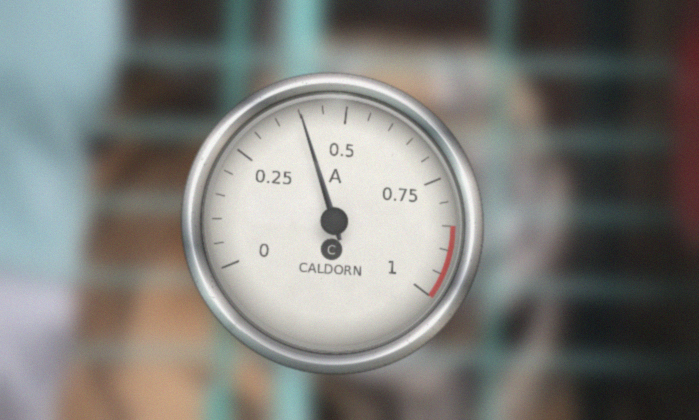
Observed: 0.4 A
